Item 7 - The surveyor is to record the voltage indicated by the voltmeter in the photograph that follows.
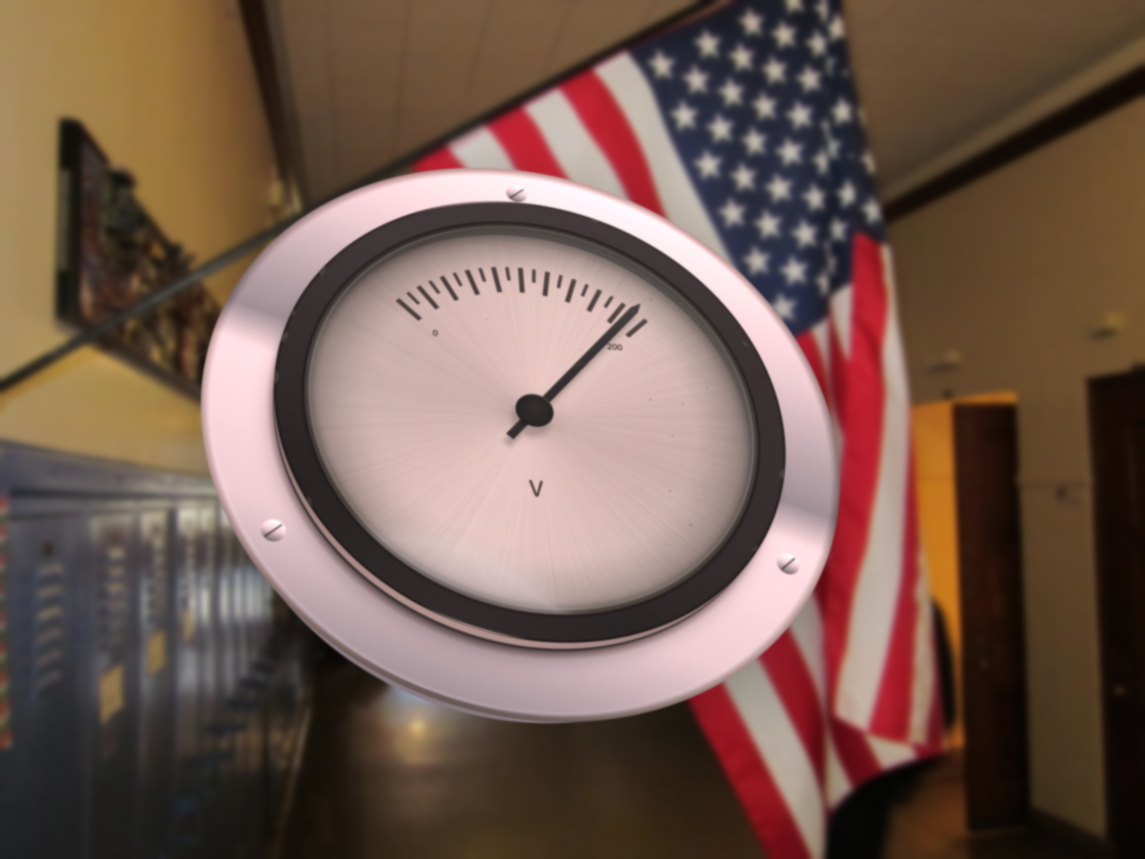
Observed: 190 V
